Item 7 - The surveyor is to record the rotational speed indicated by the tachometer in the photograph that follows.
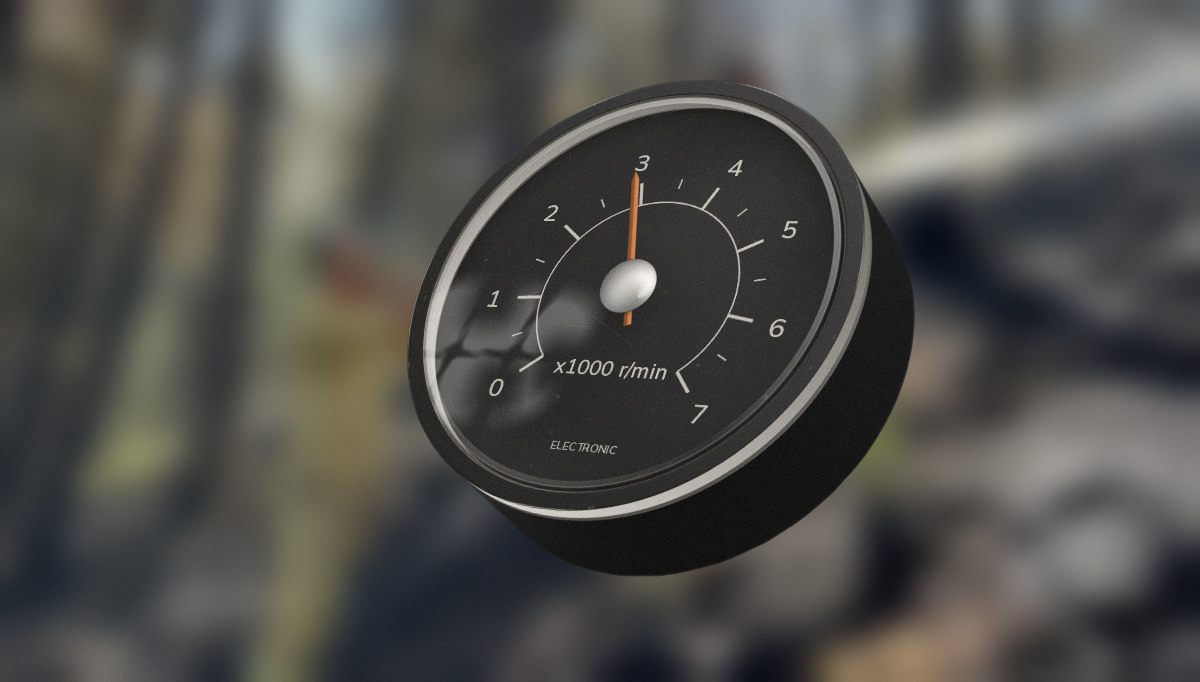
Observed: 3000 rpm
